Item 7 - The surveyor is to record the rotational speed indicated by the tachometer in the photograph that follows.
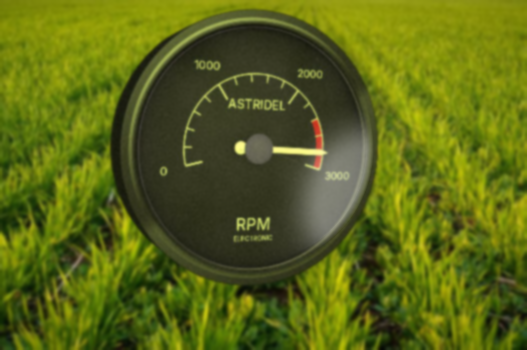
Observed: 2800 rpm
